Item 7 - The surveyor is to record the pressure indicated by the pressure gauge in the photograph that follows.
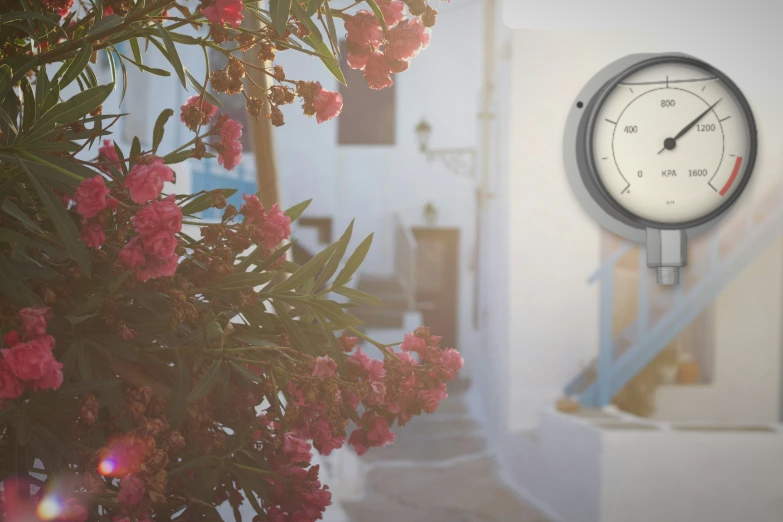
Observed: 1100 kPa
